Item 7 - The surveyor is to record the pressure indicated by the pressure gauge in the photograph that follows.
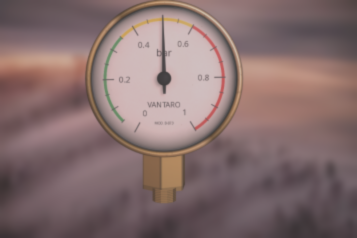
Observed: 0.5 bar
